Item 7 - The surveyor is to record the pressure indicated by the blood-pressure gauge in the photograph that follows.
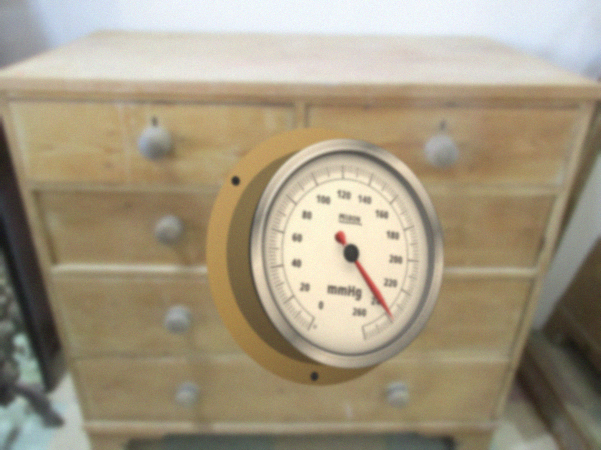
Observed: 240 mmHg
